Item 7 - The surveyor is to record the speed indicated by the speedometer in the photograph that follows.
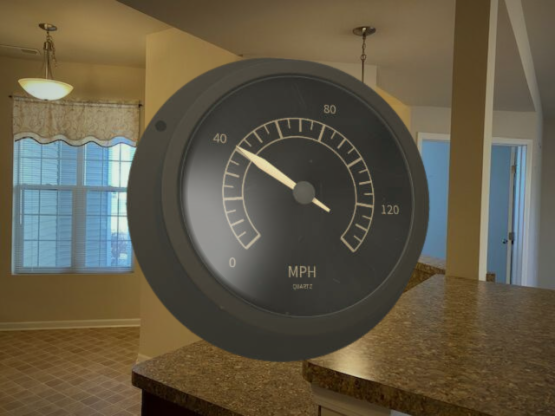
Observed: 40 mph
